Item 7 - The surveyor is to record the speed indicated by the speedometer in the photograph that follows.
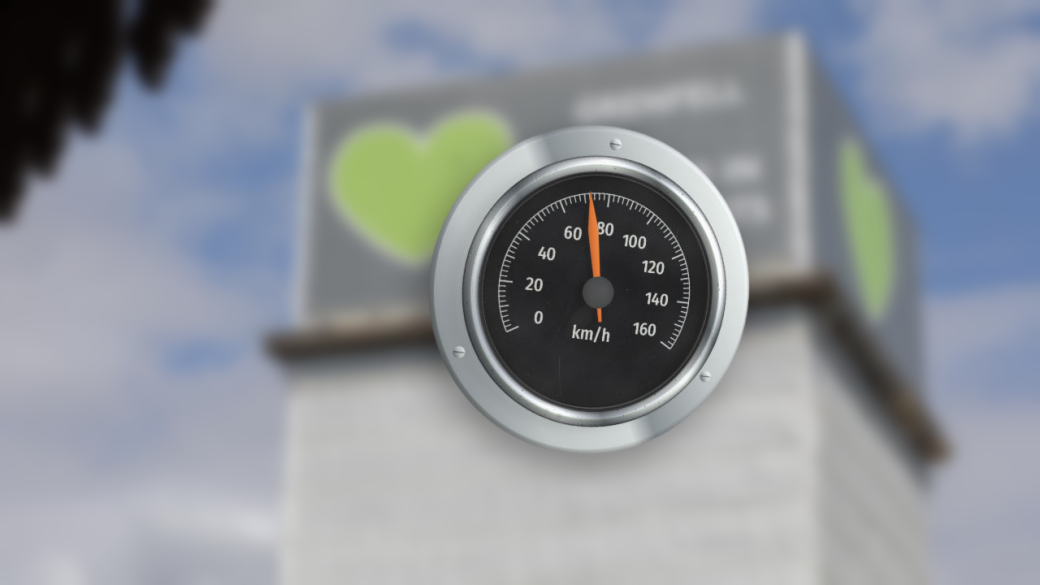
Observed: 72 km/h
